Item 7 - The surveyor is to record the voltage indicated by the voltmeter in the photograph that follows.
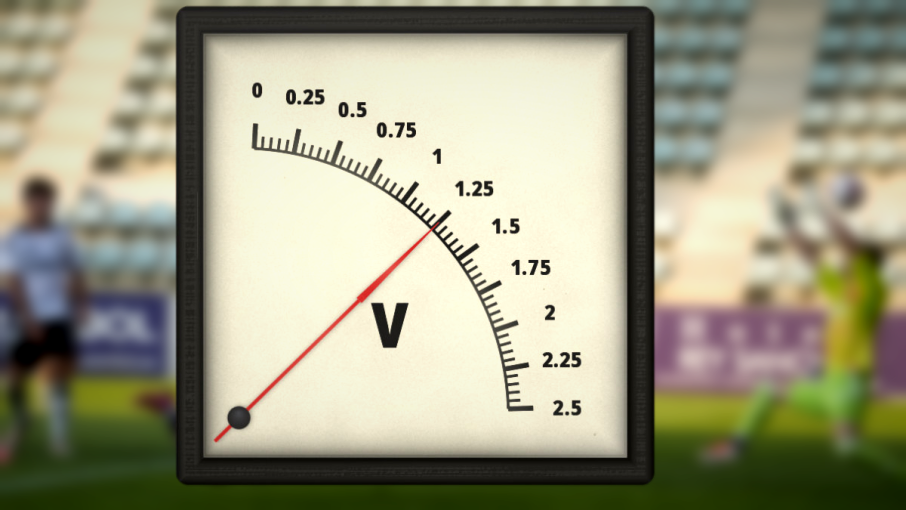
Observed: 1.25 V
